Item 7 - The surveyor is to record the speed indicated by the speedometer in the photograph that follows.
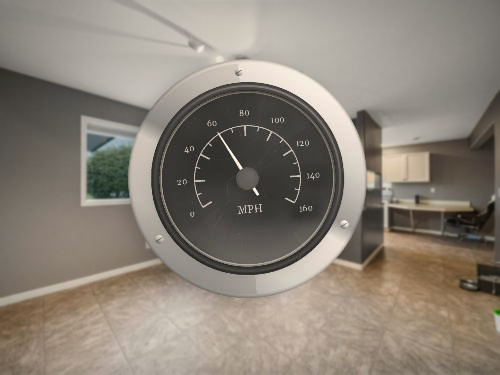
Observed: 60 mph
